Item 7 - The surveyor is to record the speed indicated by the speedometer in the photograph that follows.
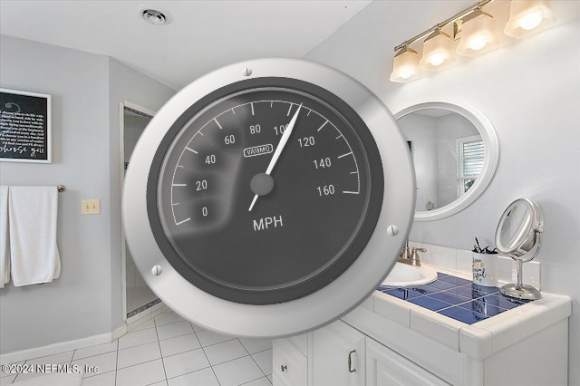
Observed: 105 mph
